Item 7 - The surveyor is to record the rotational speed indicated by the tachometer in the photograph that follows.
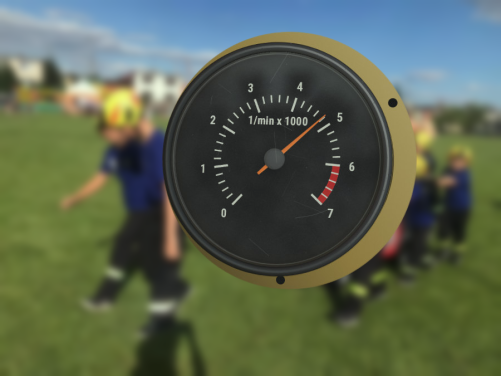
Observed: 4800 rpm
